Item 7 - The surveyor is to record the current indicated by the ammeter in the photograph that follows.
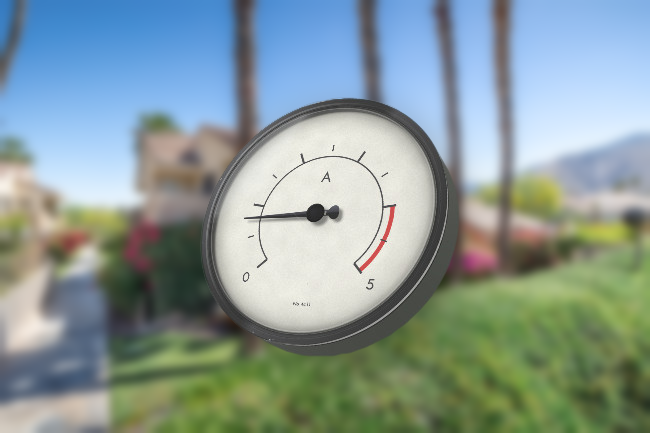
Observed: 0.75 A
